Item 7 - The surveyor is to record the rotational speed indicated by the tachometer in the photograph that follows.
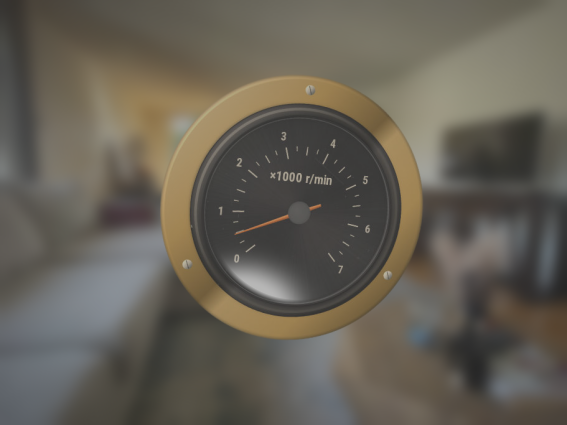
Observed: 500 rpm
